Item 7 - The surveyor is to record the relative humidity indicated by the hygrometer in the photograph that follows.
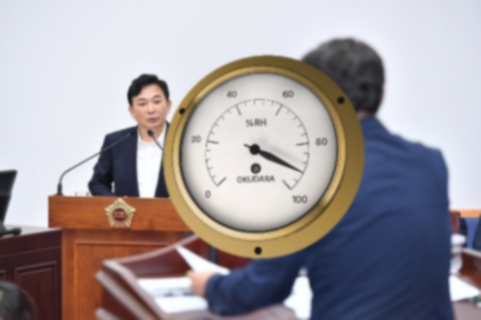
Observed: 92 %
